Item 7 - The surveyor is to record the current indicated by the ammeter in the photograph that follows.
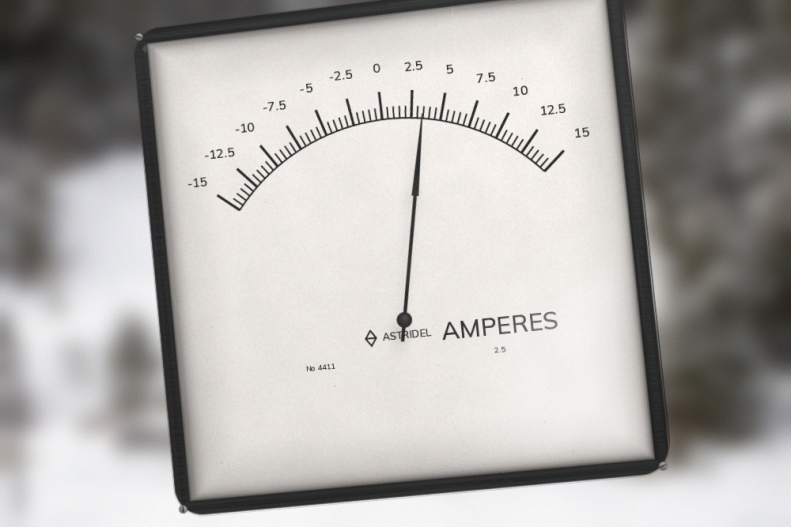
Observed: 3.5 A
